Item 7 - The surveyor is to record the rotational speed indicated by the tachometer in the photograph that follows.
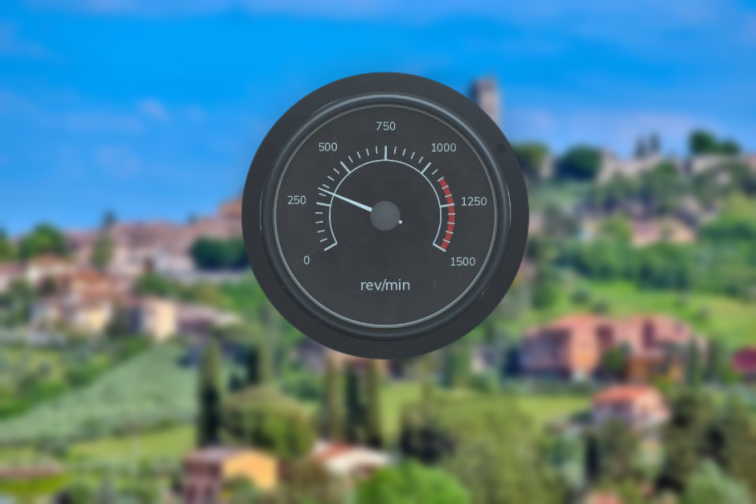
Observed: 325 rpm
